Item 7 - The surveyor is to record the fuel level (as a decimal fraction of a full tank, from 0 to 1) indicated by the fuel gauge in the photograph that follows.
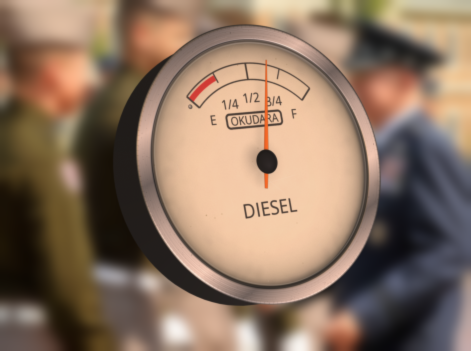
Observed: 0.625
